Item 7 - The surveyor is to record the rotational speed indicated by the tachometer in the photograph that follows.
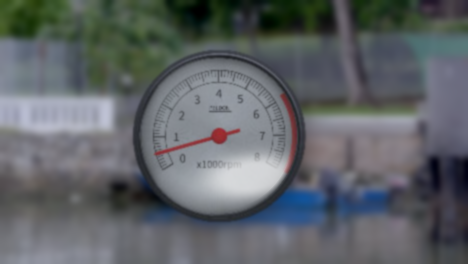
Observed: 500 rpm
